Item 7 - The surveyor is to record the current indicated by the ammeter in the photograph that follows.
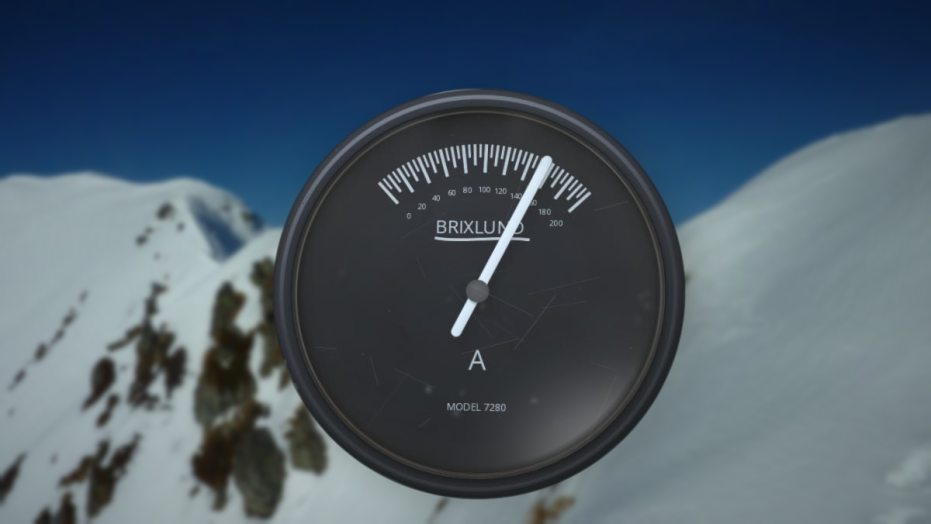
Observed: 155 A
